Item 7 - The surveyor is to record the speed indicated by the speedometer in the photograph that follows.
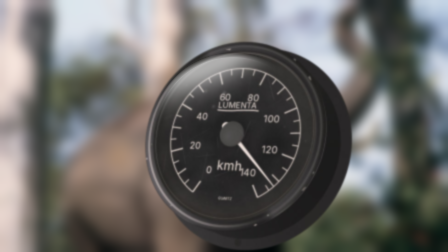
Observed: 132.5 km/h
